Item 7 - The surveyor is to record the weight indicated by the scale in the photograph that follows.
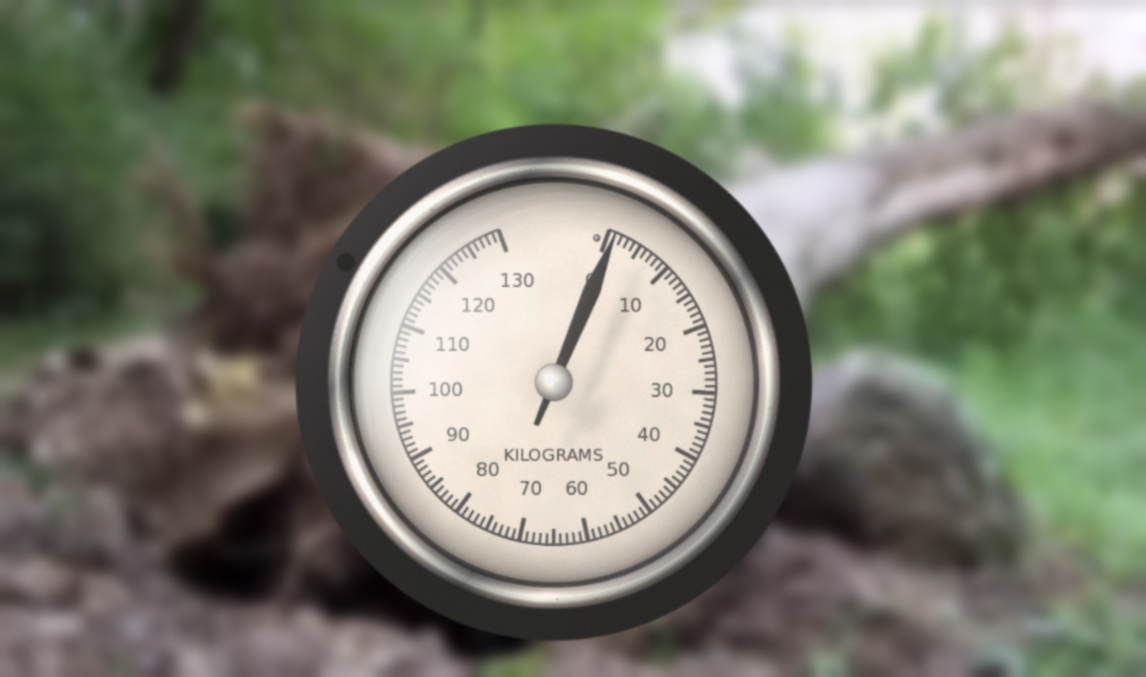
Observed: 1 kg
